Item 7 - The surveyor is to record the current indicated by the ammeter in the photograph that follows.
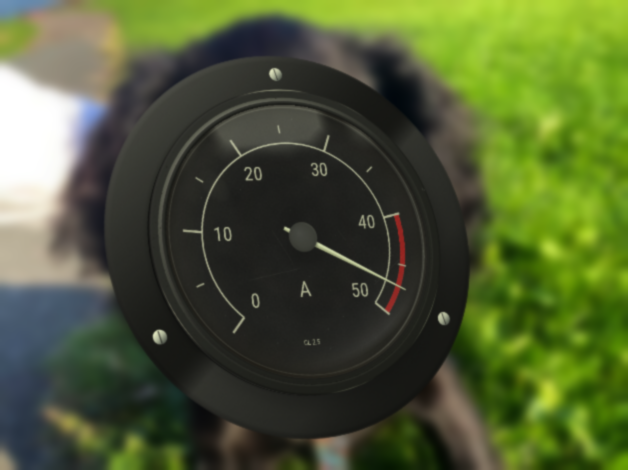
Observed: 47.5 A
